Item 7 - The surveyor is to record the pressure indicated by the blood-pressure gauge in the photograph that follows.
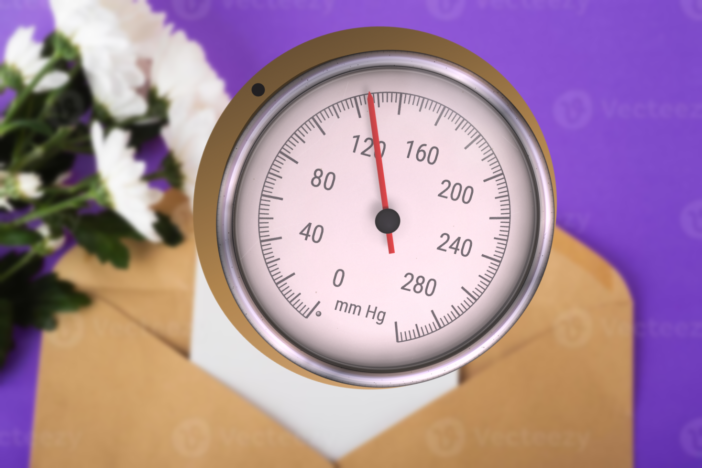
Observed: 126 mmHg
